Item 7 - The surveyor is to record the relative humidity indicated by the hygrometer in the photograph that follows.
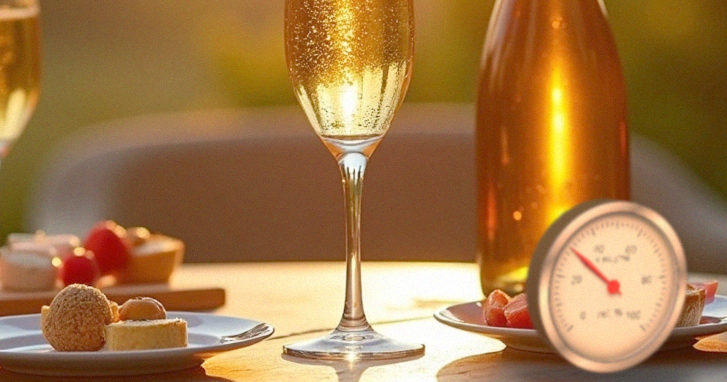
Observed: 30 %
